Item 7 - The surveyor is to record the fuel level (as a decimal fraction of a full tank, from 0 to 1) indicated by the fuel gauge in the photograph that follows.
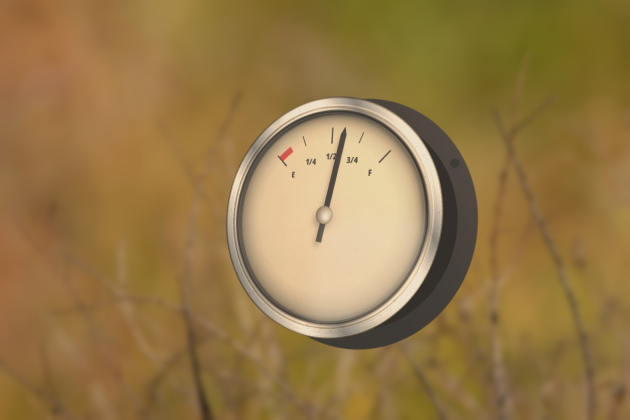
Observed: 0.625
